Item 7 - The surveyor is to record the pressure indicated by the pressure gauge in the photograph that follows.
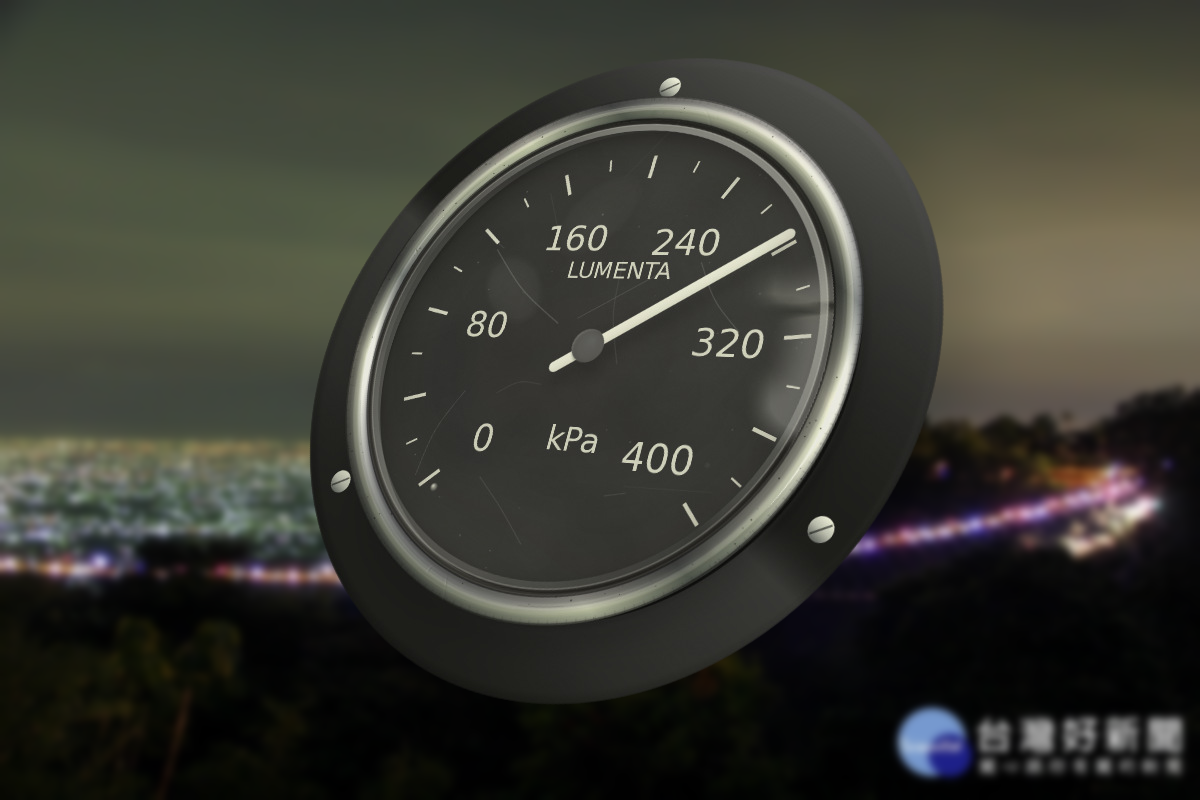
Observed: 280 kPa
